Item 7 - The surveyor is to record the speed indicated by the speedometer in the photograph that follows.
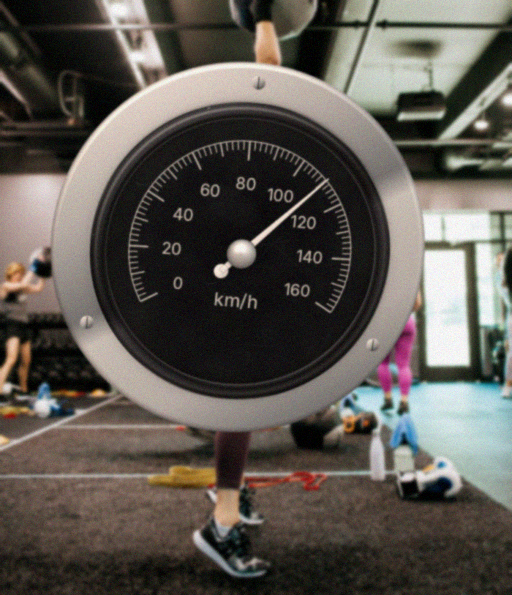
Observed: 110 km/h
